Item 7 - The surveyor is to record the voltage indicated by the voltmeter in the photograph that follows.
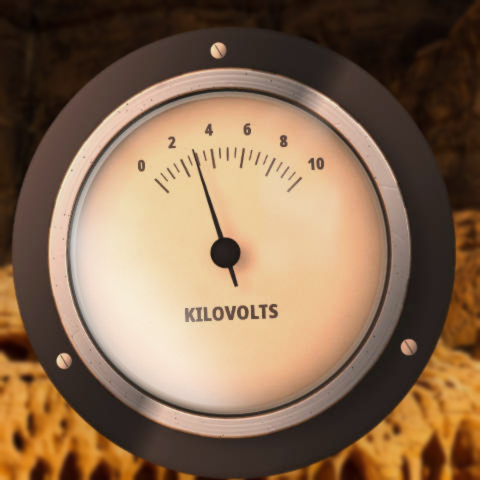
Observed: 3 kV
